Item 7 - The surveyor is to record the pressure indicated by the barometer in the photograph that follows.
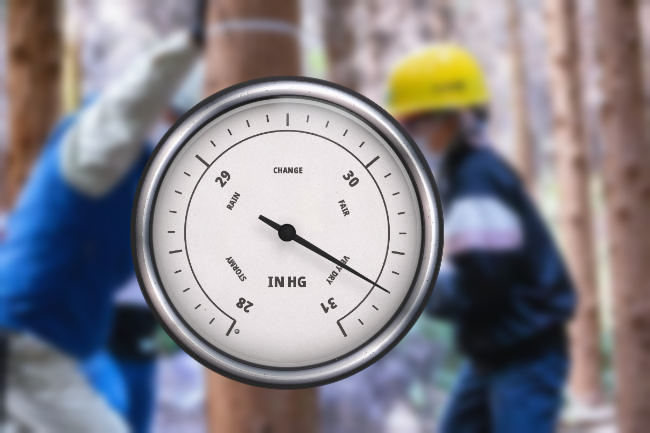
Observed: 30.7 inHg
